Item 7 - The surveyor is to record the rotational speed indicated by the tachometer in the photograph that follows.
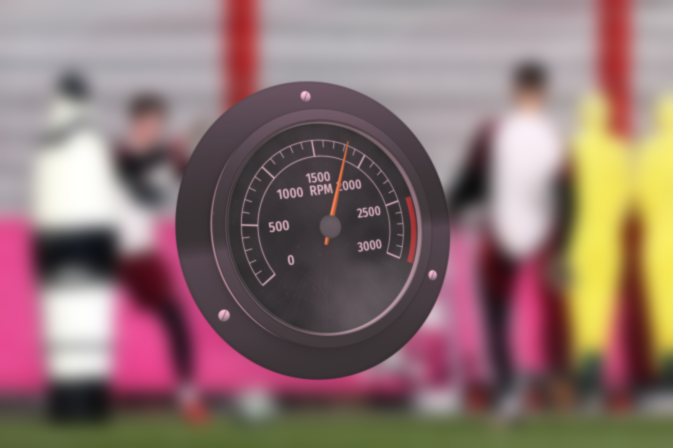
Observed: 1800 rpm
